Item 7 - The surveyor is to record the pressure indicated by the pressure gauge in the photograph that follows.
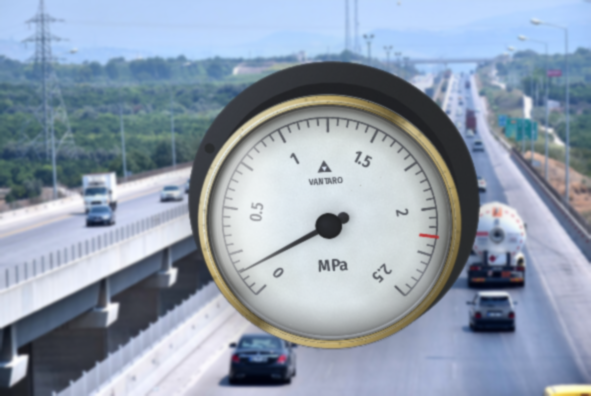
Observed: 0.15 MPa
